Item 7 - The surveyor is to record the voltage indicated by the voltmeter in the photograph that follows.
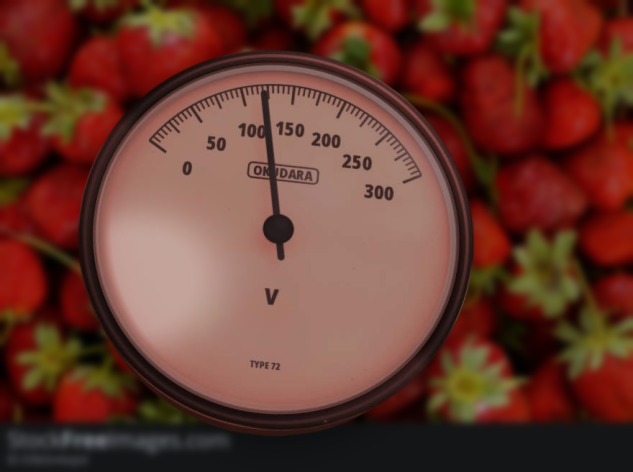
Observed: 120 V
